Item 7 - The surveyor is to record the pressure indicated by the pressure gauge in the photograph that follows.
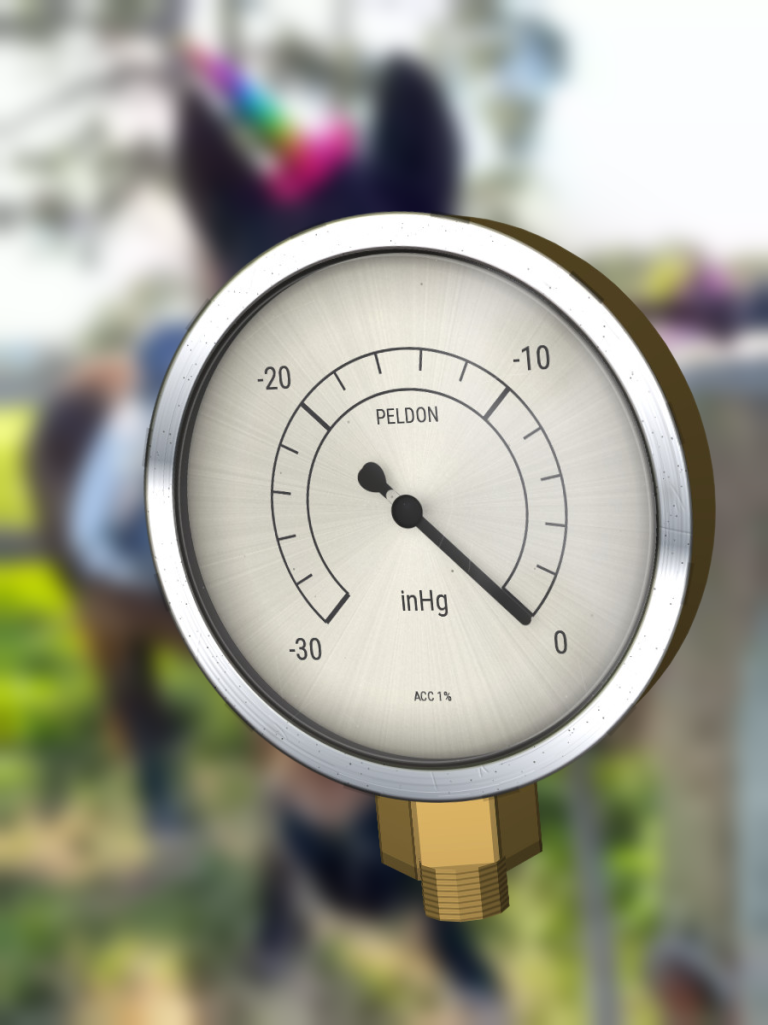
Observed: 0 inHg
